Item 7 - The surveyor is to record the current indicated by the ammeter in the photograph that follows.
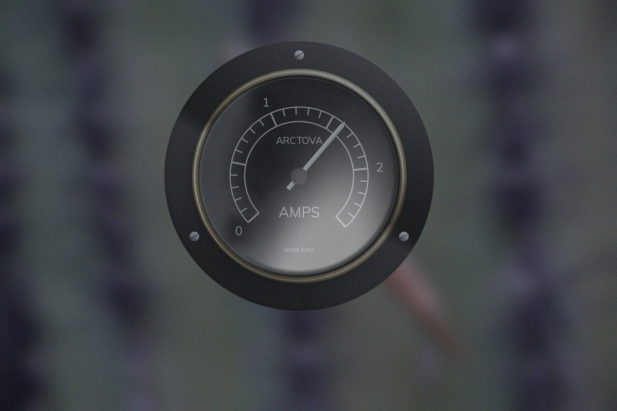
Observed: 1.6 A
